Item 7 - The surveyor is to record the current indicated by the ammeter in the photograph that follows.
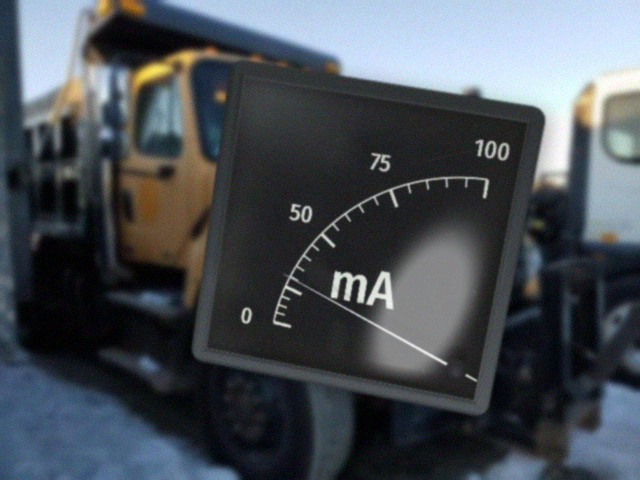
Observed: 30 mA
